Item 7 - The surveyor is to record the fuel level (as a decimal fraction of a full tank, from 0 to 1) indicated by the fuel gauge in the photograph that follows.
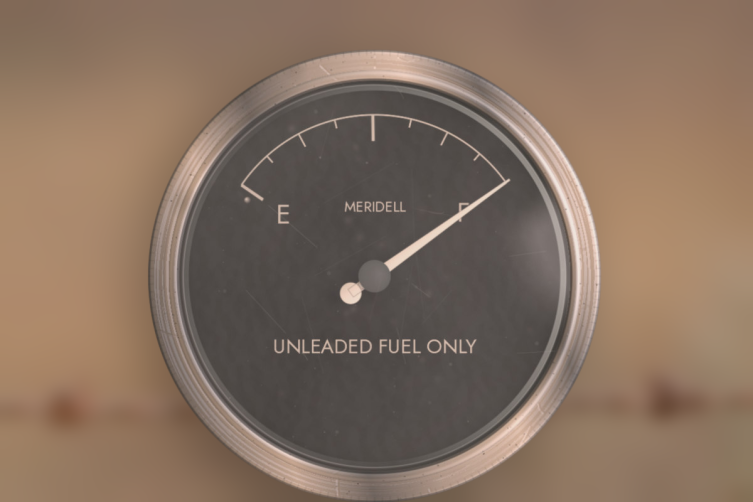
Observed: 1
